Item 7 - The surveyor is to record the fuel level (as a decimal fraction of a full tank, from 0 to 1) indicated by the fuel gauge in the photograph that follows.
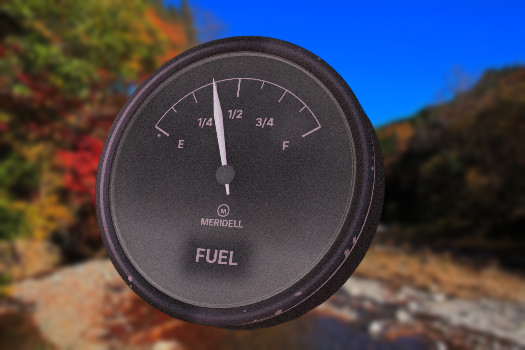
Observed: 0.375
